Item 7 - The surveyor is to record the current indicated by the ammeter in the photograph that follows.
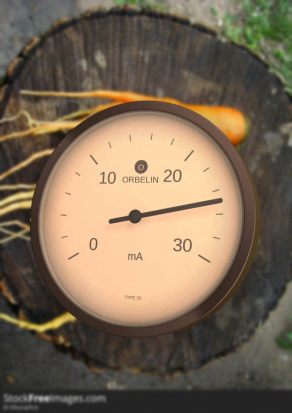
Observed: 25 mA
